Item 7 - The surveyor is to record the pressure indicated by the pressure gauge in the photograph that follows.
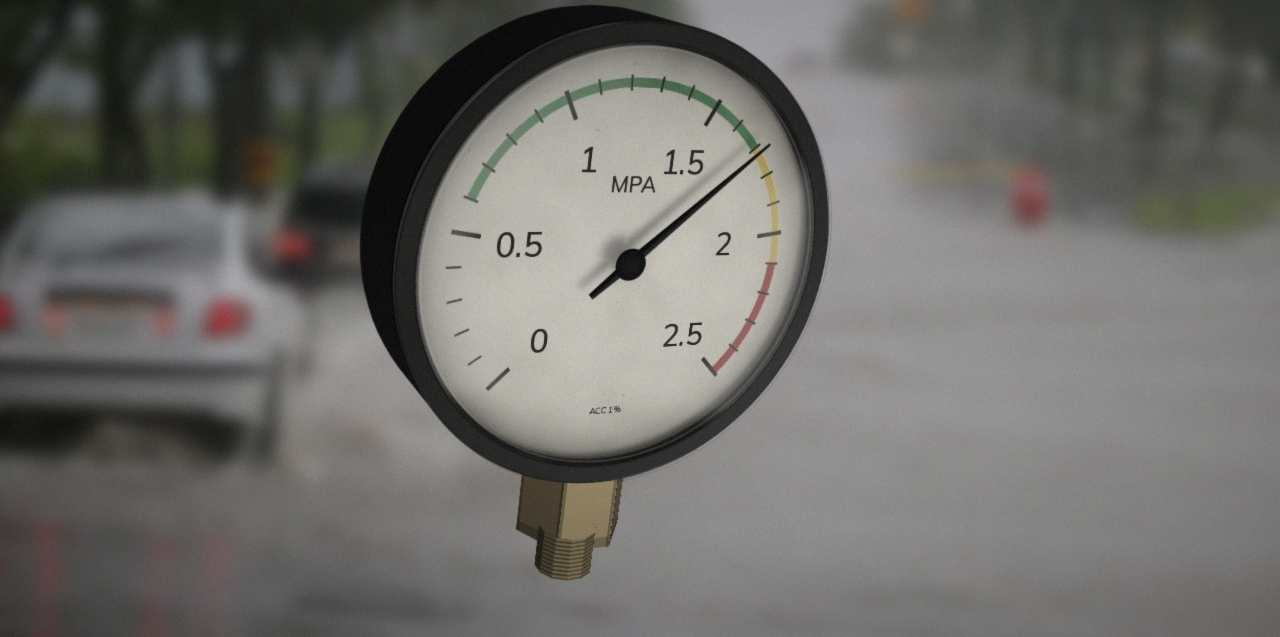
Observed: 1.7 MPa
